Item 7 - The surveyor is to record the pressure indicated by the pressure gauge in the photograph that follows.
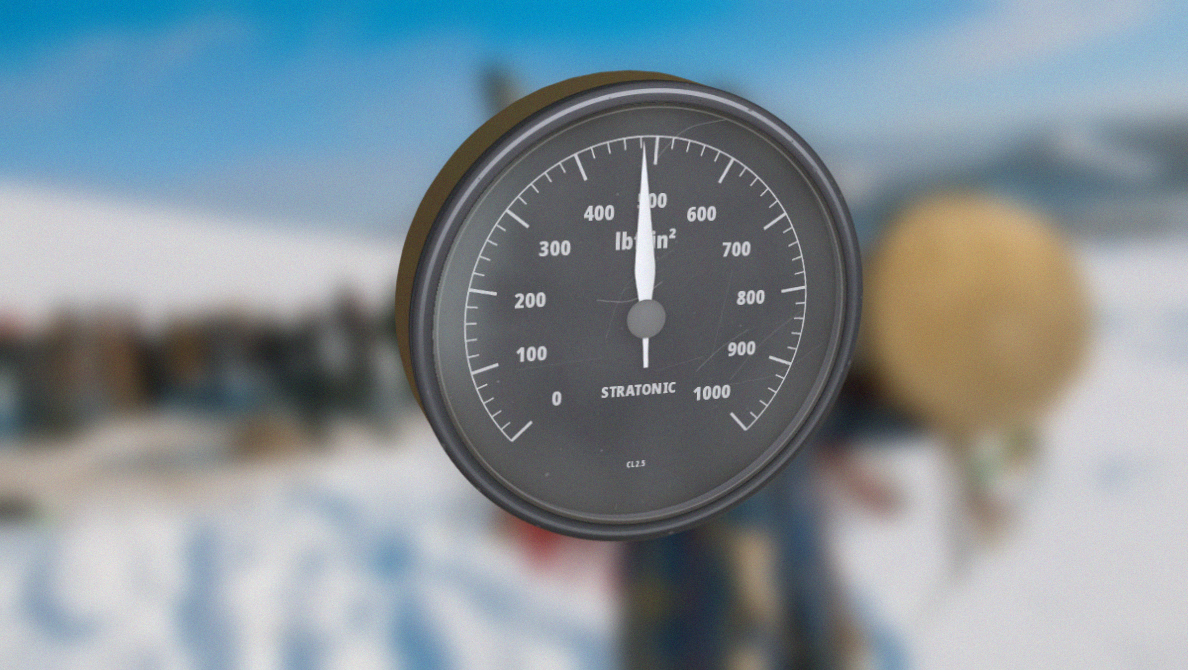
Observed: 480 psi
